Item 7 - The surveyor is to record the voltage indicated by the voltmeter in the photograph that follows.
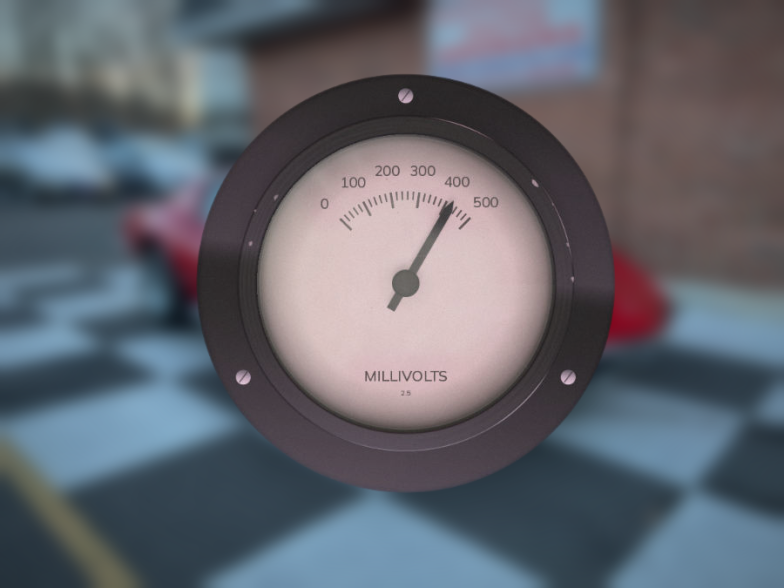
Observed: 420 mV
